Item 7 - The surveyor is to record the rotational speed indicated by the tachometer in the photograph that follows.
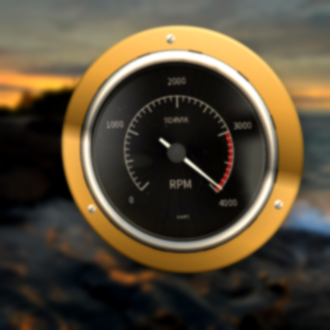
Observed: 3900 rpm
